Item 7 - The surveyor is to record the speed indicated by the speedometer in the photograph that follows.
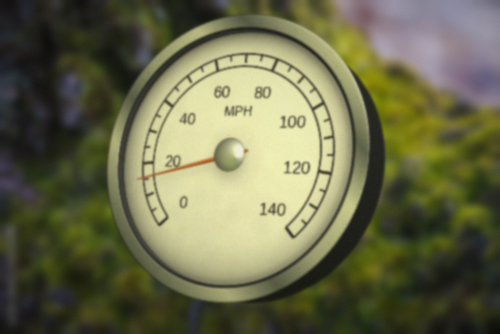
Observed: 15 mph
